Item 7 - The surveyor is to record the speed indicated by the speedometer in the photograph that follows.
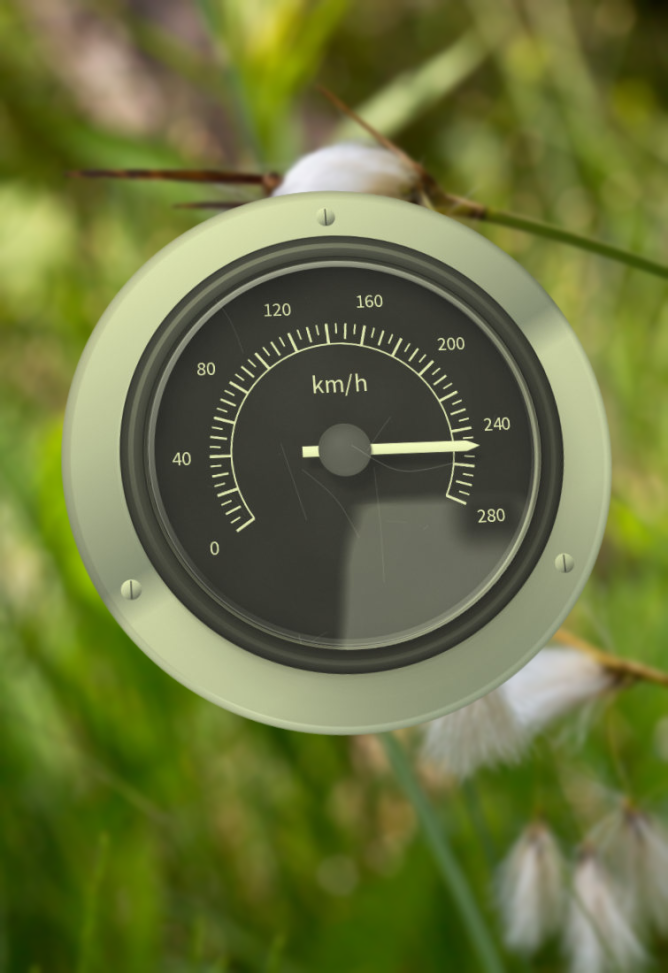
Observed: 250 km/h
